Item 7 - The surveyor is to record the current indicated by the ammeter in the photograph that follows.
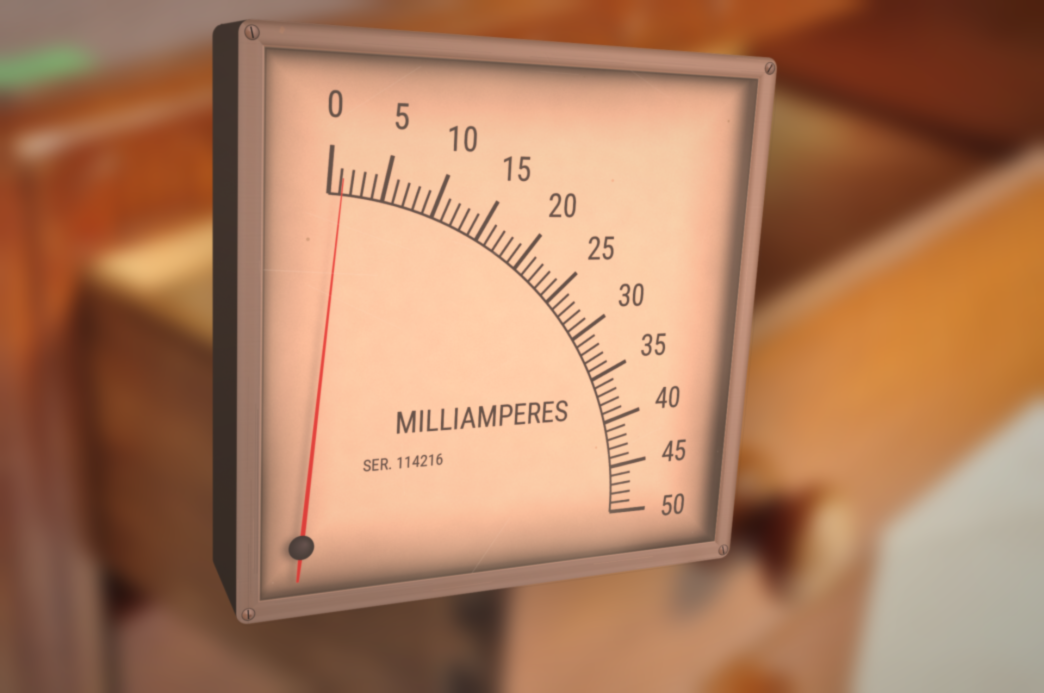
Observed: 1 mA
